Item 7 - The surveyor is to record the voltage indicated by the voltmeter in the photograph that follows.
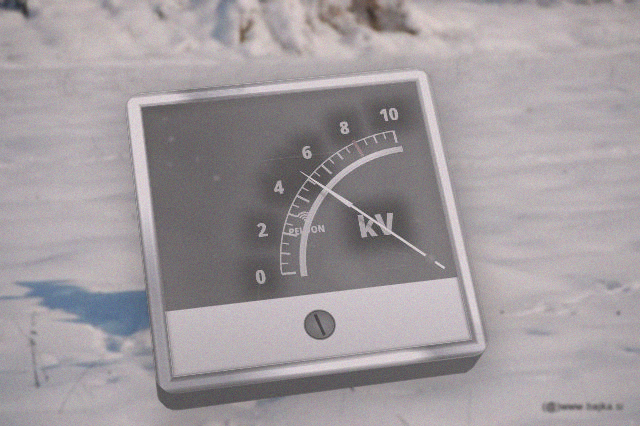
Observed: 5 kV
